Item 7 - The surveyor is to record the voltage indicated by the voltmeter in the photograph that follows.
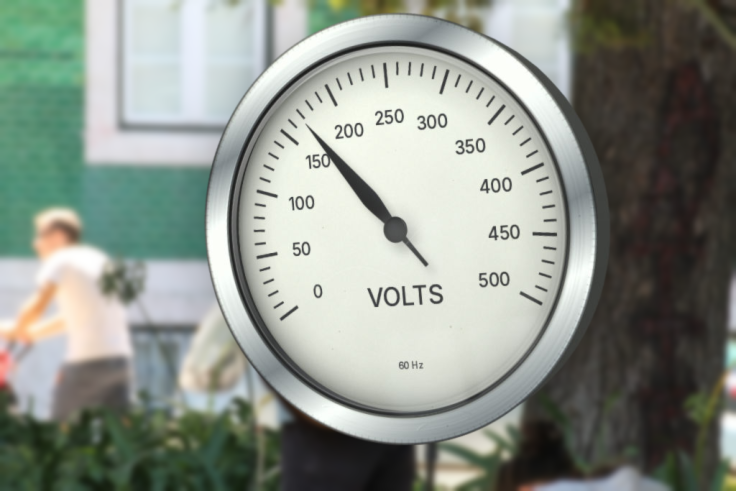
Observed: 170 V
